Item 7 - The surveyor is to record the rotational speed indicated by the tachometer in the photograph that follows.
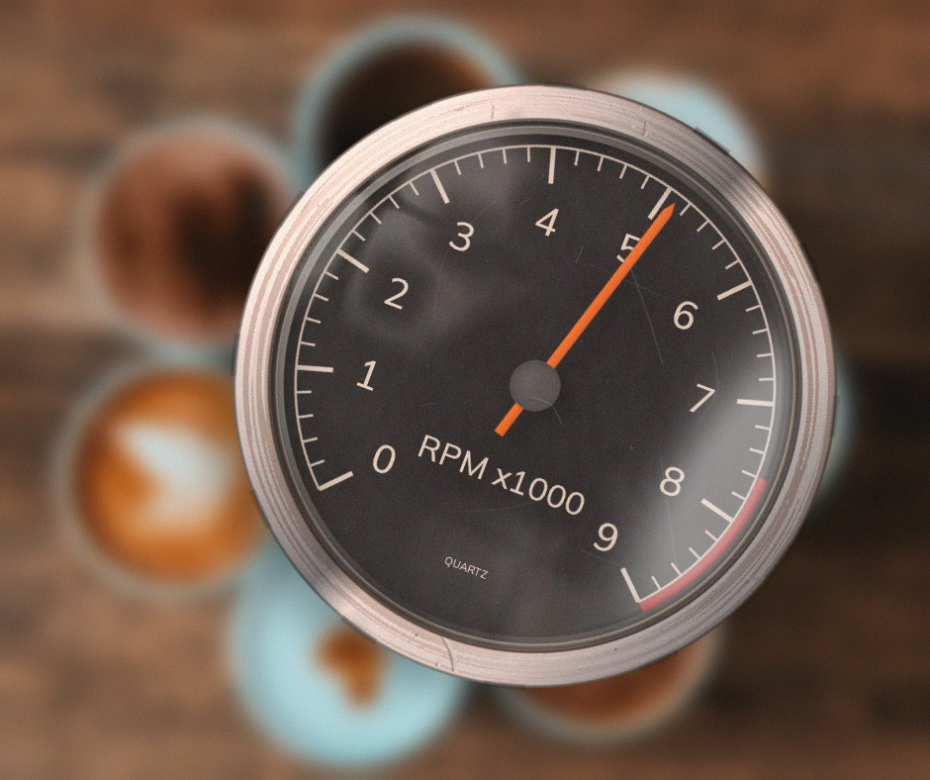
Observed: 5100 rpm
